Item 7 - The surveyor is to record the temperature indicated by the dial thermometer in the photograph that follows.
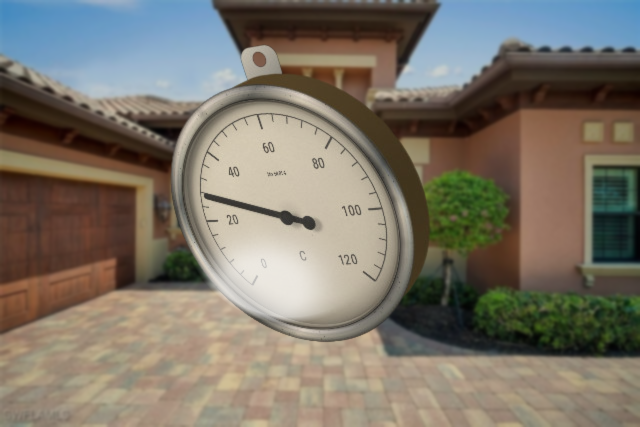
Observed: 28 °C
